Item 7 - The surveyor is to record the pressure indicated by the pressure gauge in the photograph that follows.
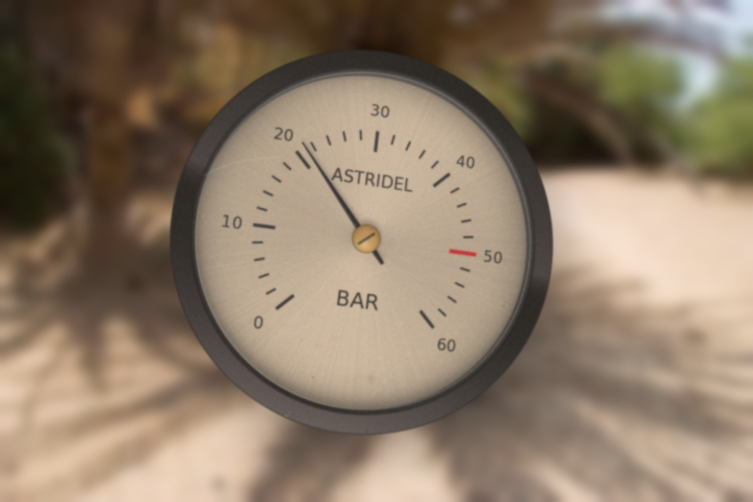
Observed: 21 bar
